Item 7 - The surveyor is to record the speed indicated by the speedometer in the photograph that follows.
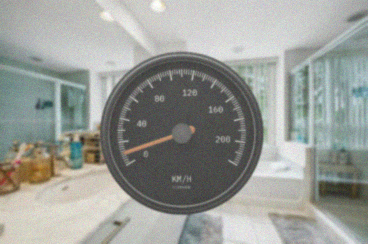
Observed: 10 km/h
